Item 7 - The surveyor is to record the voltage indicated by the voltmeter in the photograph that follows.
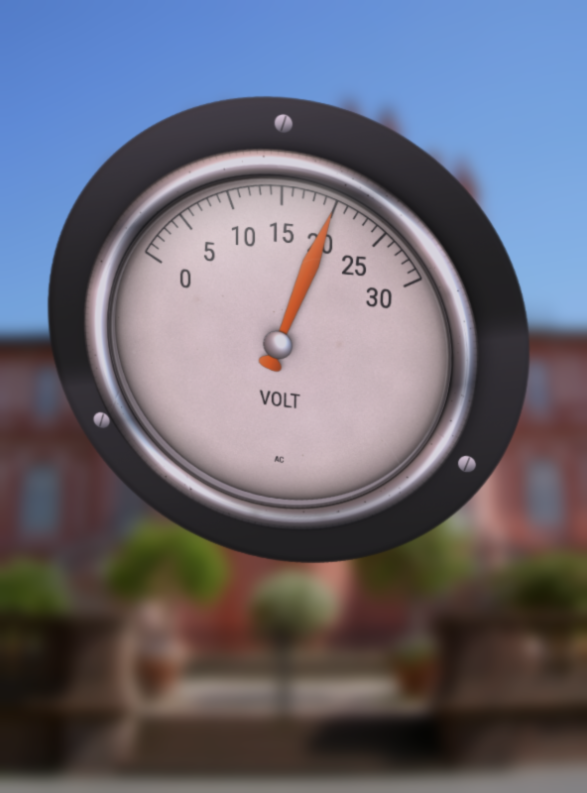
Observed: 20 V
